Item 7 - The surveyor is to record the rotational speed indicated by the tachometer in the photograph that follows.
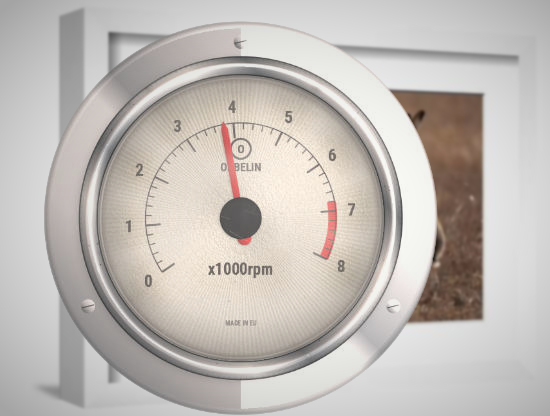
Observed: 3800 rpm
